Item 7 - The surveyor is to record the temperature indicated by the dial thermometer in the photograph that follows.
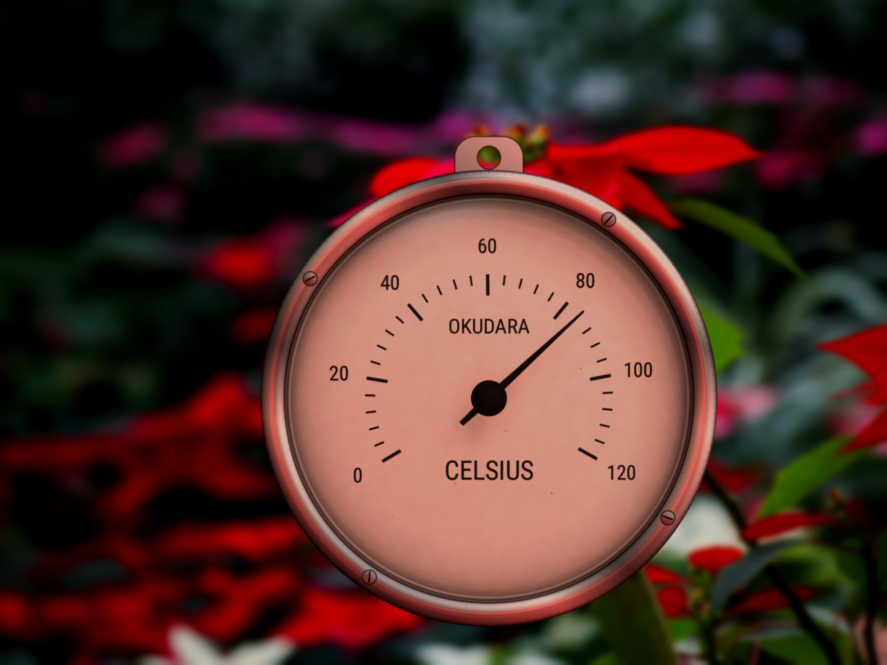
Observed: 84 °C
